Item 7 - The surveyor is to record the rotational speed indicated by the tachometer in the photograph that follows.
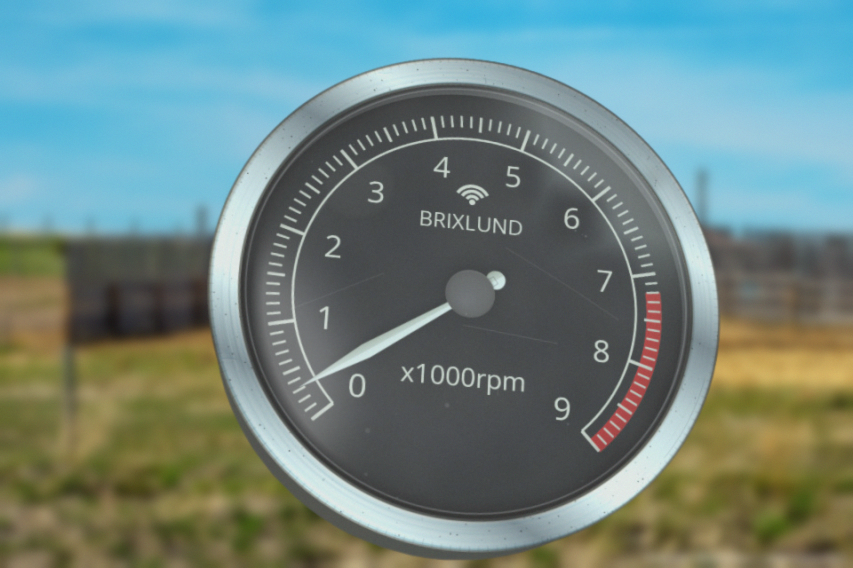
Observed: 300 rpm
